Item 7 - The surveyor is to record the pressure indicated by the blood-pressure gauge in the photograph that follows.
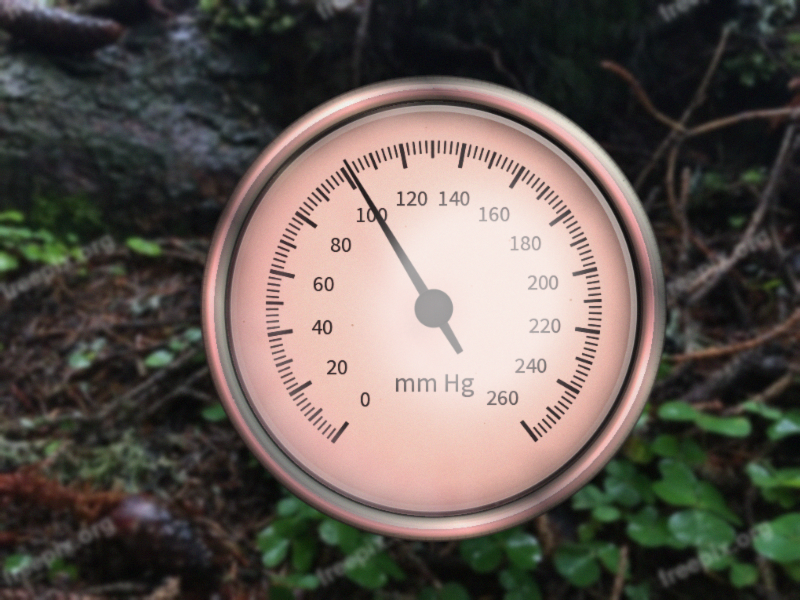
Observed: 102 mmHg
